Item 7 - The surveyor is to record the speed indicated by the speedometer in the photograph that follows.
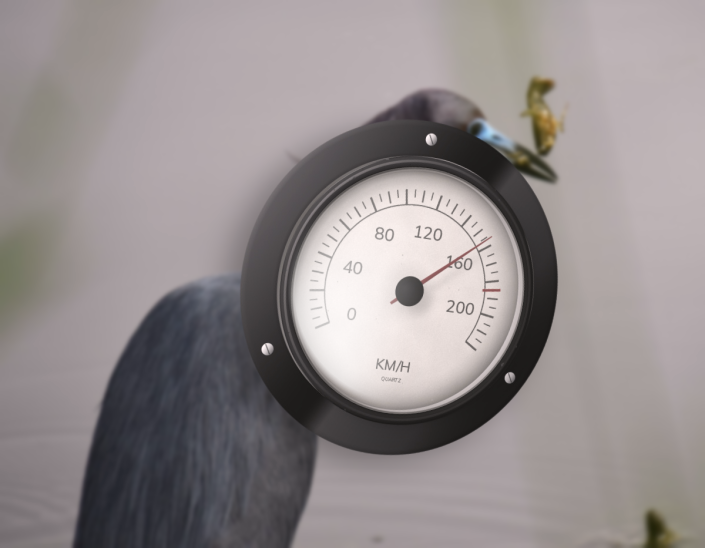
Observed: 155 km/h
